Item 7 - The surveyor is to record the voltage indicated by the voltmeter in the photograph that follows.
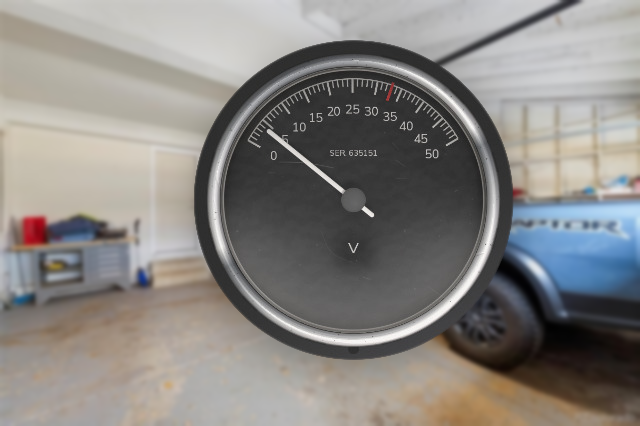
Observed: 4 V
